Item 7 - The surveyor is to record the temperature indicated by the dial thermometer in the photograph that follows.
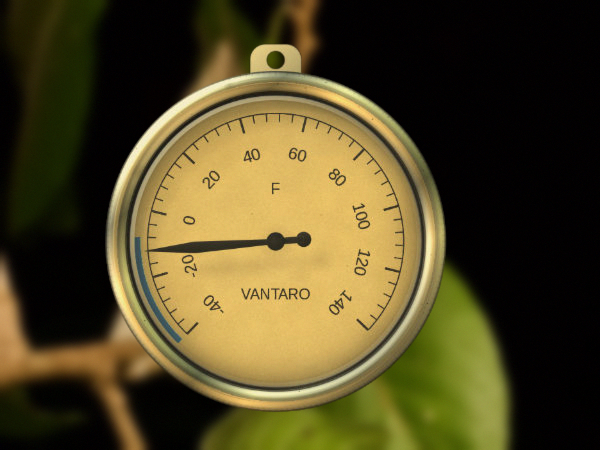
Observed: -12 °F
